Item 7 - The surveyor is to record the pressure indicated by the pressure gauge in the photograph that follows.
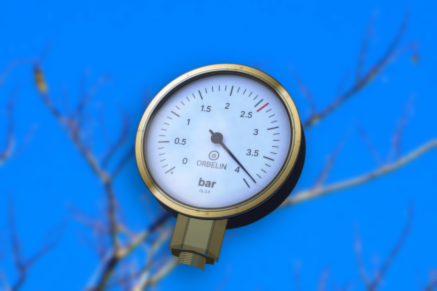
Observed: 3.9 bar
